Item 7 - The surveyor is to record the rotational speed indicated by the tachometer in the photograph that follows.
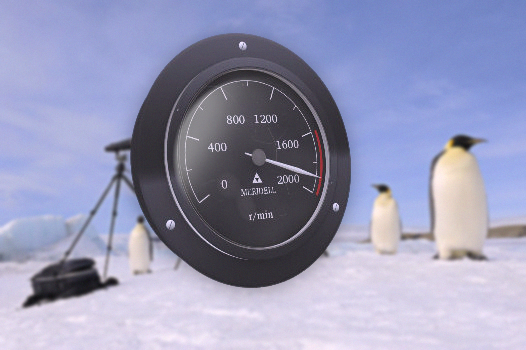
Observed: 1900 rpm
